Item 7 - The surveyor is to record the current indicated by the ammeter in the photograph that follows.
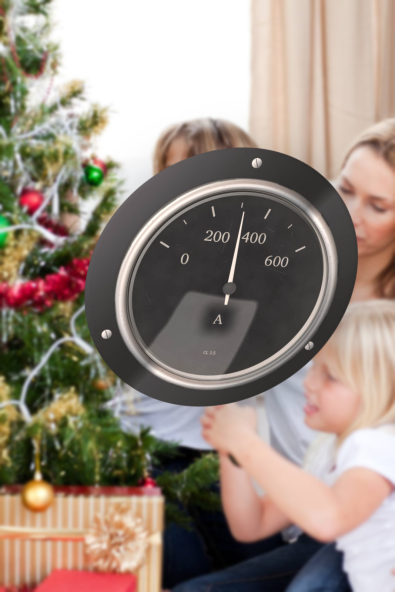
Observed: 300 A
